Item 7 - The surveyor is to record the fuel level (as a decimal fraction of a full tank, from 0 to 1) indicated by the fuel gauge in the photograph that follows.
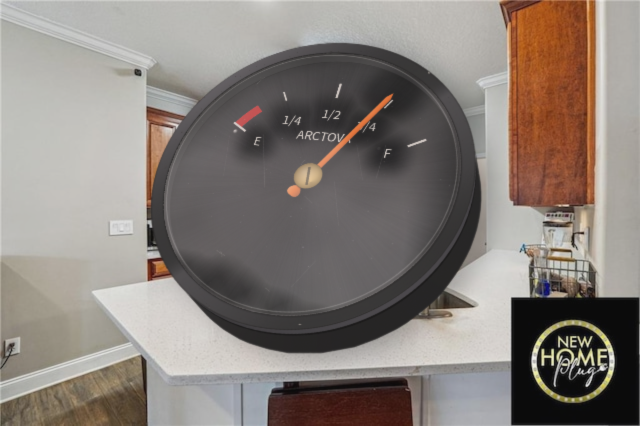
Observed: 0.75
